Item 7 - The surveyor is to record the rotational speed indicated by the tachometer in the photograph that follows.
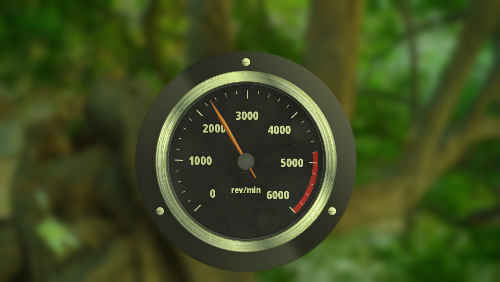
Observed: 2300 rpm
